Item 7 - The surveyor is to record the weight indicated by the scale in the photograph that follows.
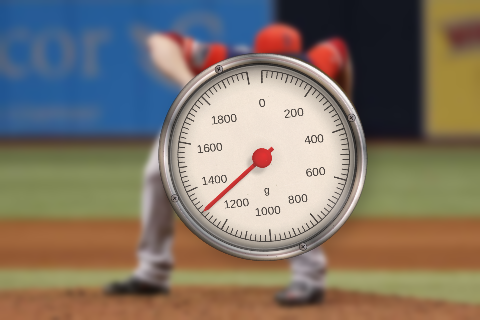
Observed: 1300 g
